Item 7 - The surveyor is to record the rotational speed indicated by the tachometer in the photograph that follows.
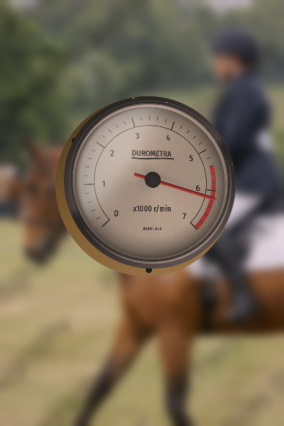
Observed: 6200 rpm
